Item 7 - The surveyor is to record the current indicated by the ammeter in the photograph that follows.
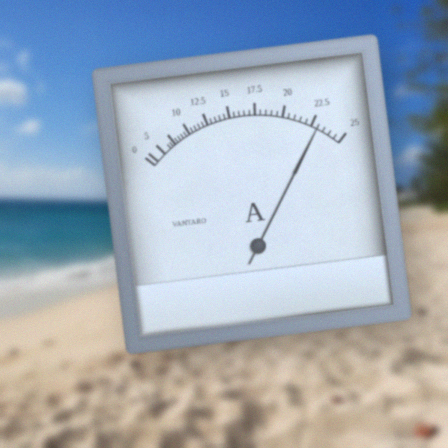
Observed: 23 A
